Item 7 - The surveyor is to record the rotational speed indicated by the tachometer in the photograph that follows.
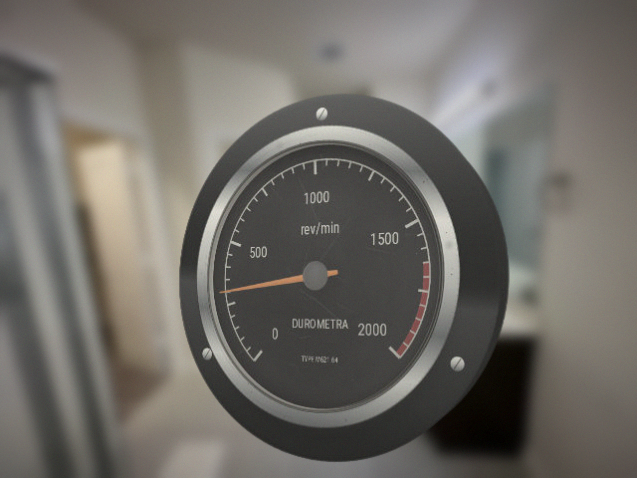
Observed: 300 rpm
